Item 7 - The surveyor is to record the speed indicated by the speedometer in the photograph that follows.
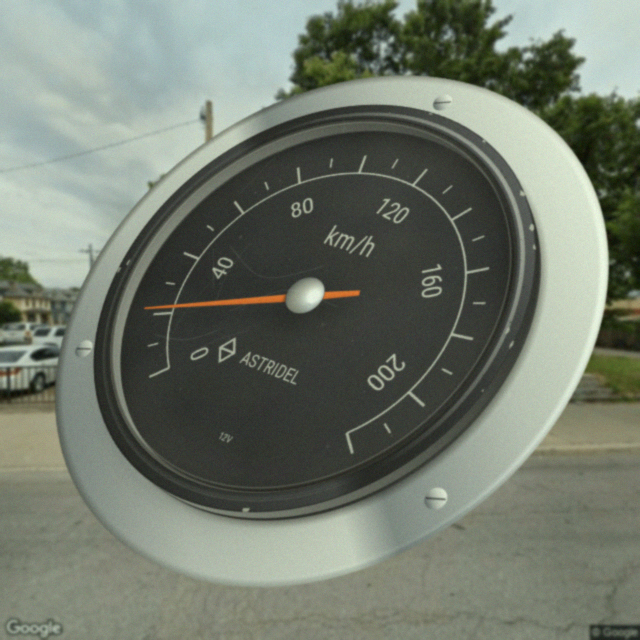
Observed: 20 km/h
